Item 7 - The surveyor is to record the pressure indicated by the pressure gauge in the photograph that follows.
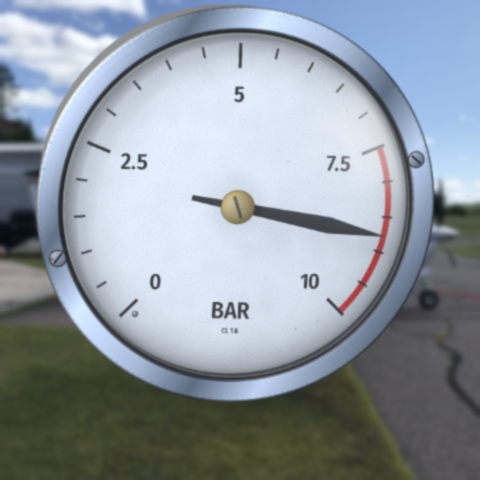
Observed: 8.75 bar
